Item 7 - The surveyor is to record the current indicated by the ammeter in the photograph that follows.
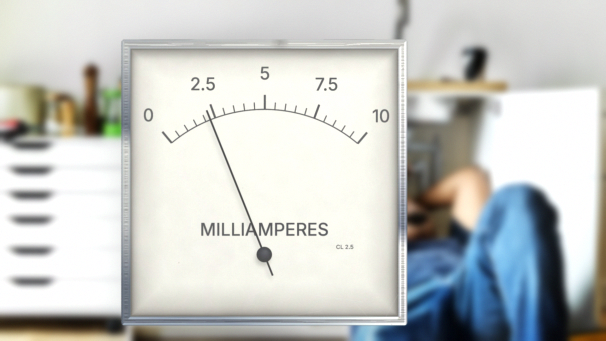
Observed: 2.25 mA
